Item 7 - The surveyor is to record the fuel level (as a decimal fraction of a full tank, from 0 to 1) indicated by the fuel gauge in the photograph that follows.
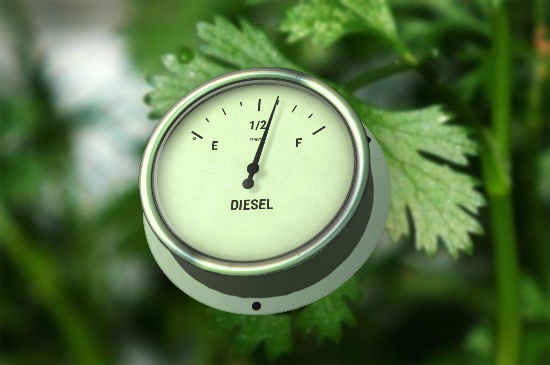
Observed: 0.625
